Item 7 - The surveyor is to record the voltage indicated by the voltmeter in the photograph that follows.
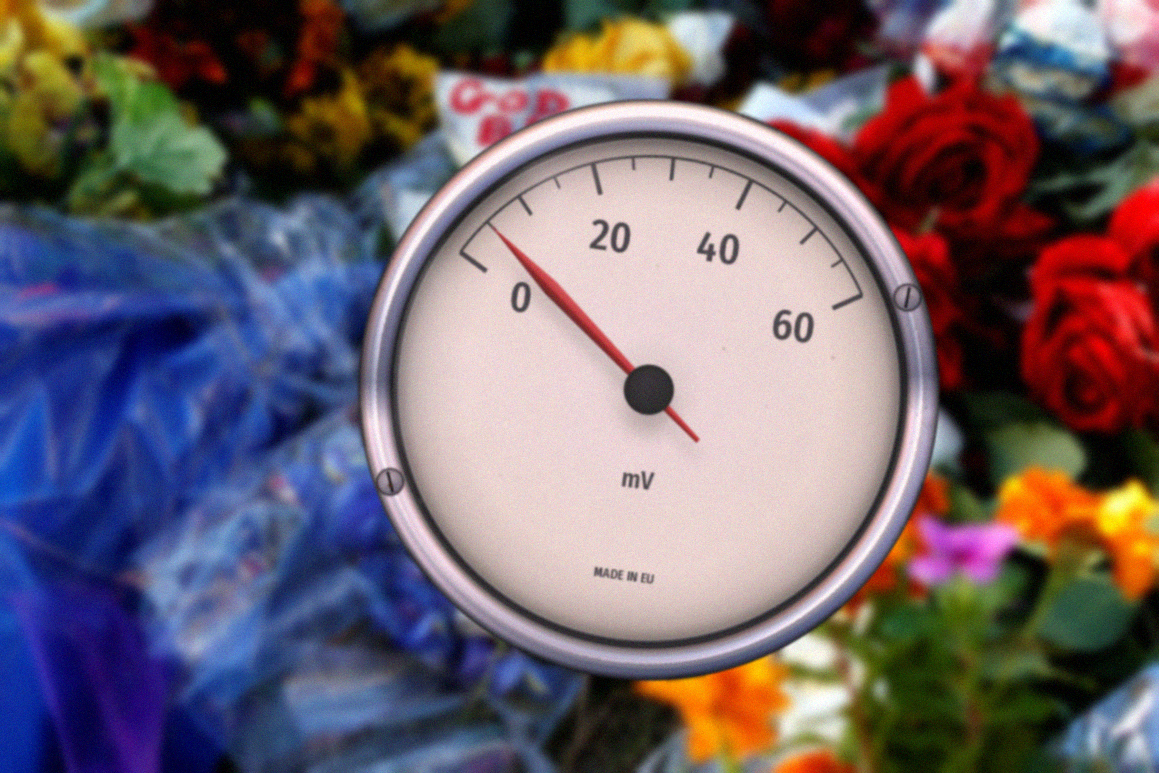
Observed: 5 mV
